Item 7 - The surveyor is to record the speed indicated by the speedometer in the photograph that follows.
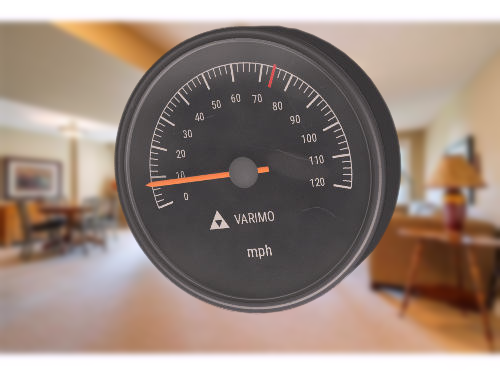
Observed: 8 mph
